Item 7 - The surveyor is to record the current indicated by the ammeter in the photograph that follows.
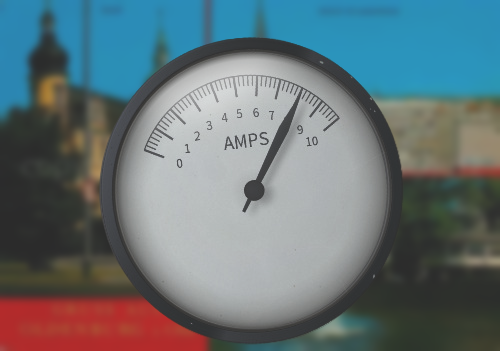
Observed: 8 A
